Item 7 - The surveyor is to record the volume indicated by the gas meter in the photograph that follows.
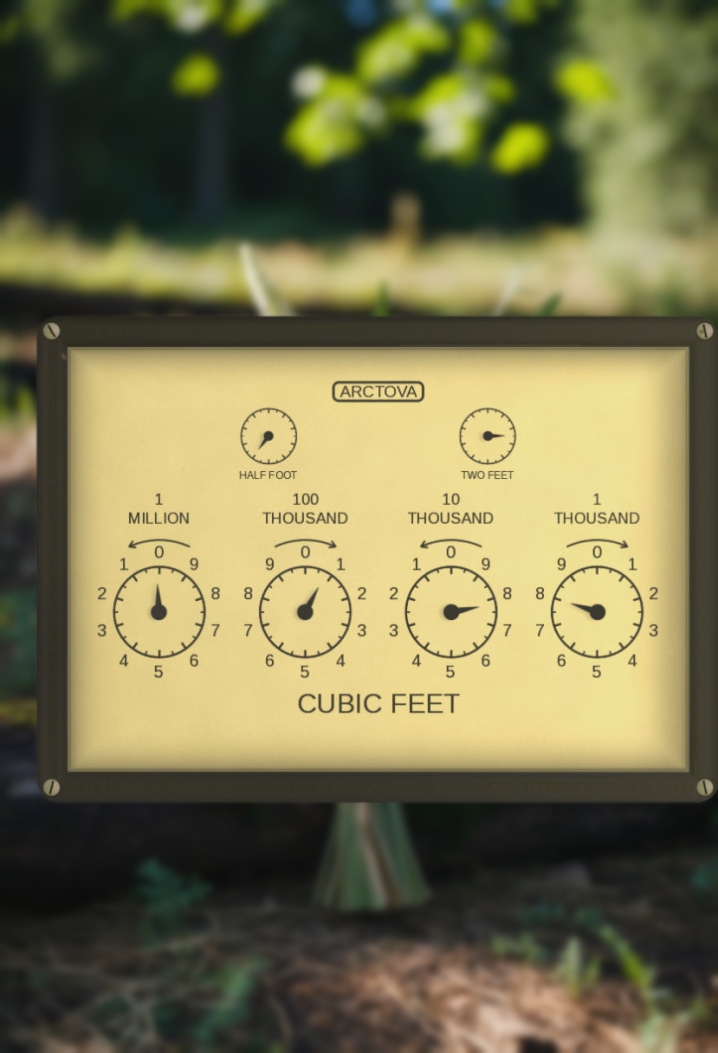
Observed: 7800 ft³
